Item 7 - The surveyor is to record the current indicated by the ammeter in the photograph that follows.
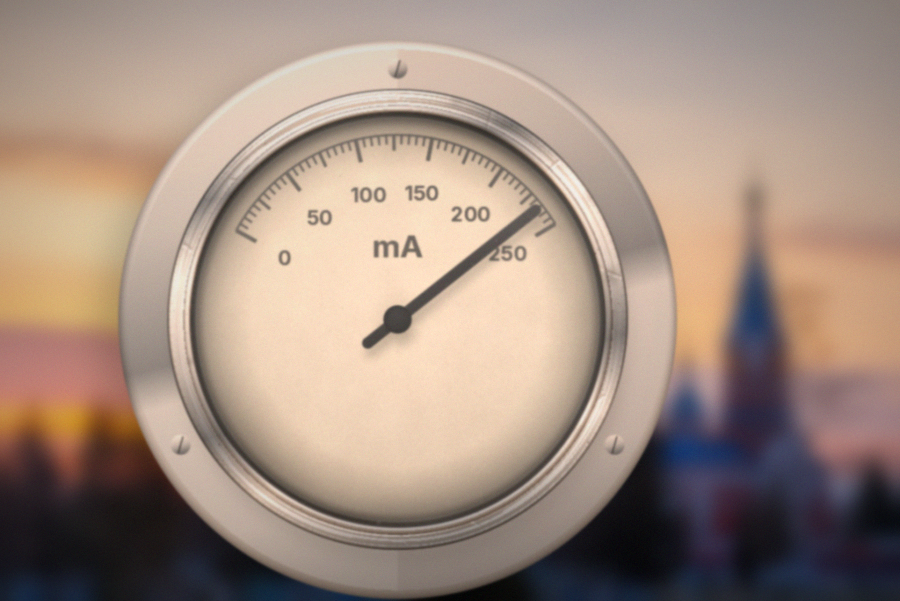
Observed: 235 mA
